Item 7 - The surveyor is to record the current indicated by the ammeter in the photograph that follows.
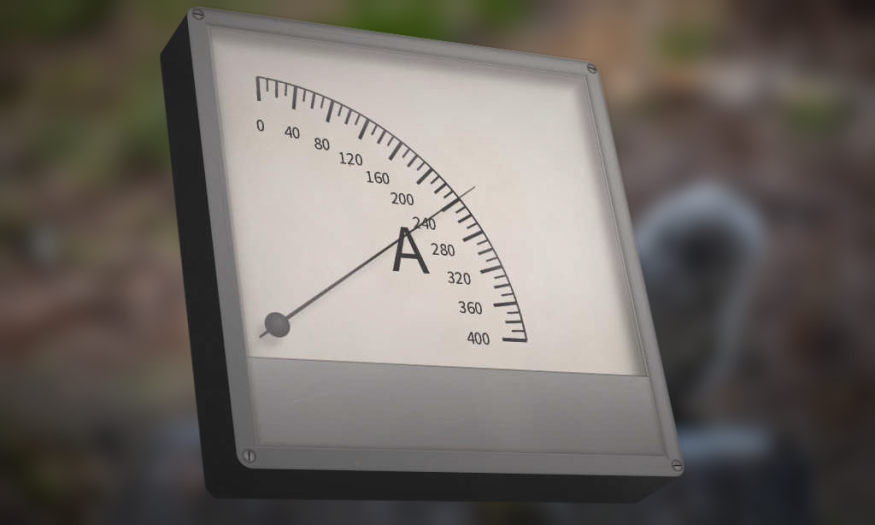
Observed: 240 A
